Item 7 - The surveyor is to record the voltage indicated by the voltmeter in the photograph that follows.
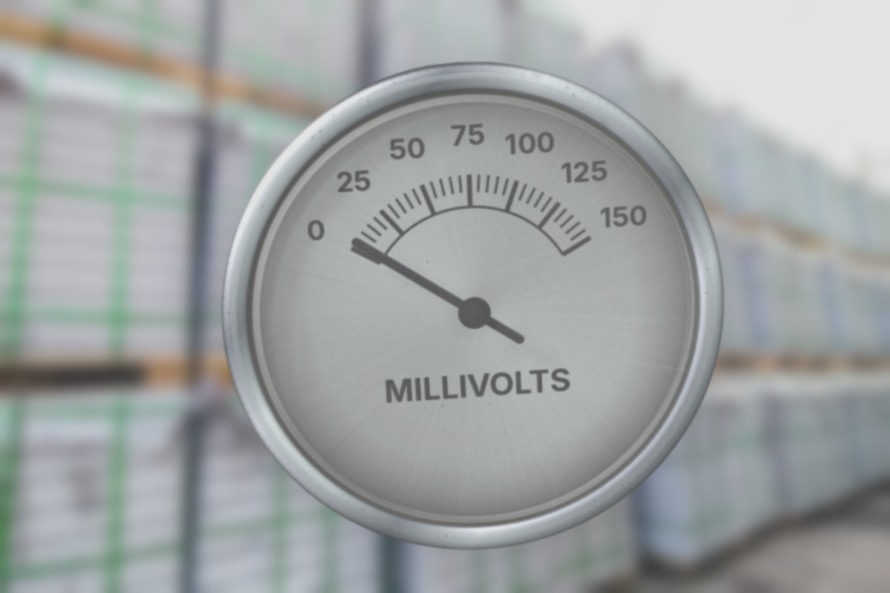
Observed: 5 mV
